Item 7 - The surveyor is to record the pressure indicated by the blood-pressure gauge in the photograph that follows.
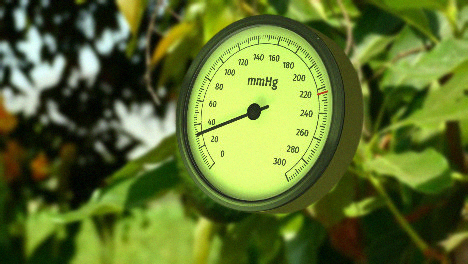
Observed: 30 mmHg
